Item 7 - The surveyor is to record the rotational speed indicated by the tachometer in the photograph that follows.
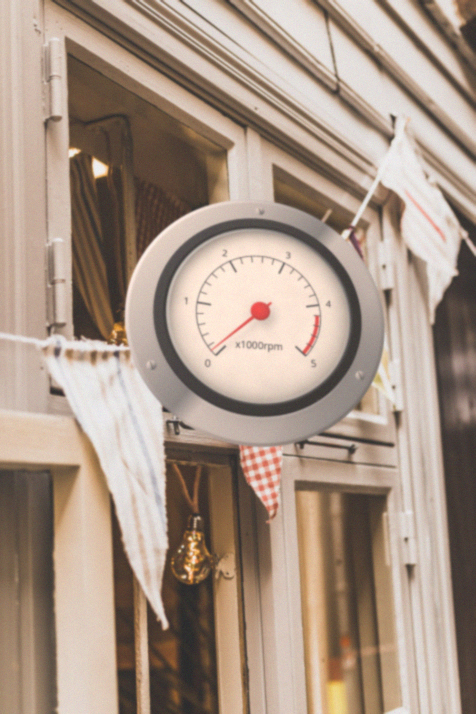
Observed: 100 rpm
